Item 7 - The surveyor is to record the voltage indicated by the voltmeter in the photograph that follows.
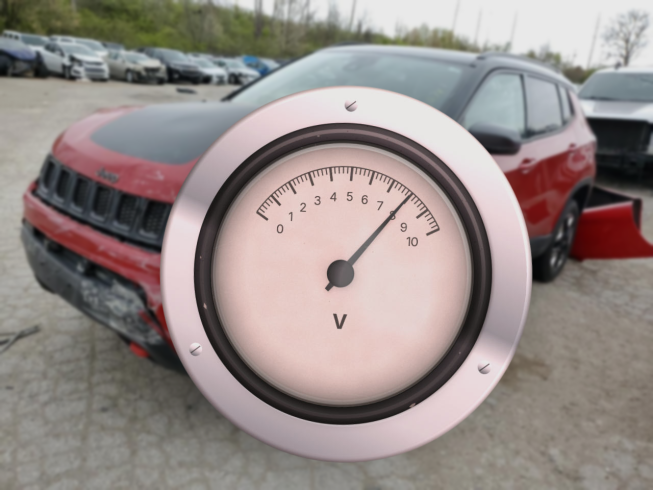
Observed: 8 V
